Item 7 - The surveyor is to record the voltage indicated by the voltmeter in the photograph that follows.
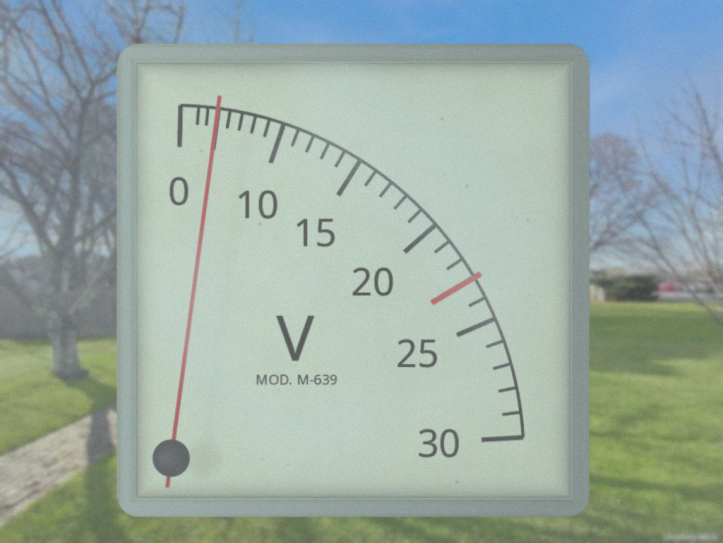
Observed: 5 V
